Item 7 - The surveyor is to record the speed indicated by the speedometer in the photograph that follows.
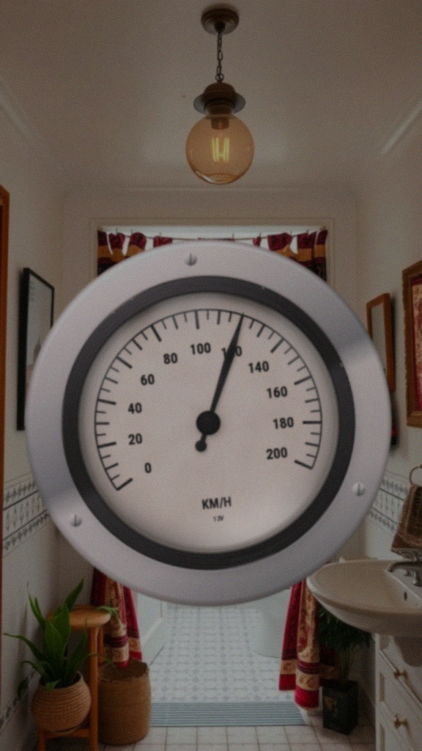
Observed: 120 km/h
